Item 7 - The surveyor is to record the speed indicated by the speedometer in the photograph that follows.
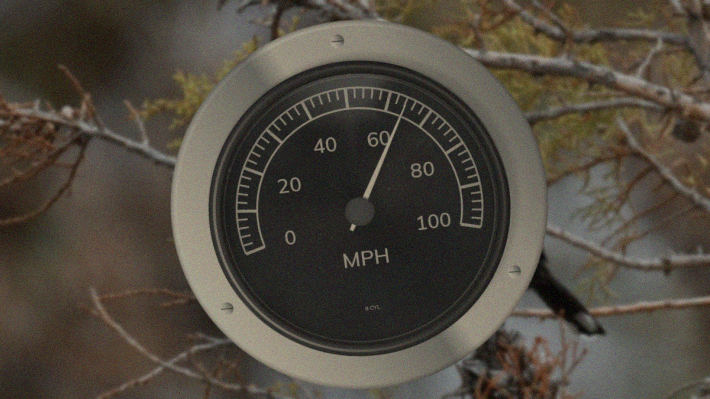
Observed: 64 mph
